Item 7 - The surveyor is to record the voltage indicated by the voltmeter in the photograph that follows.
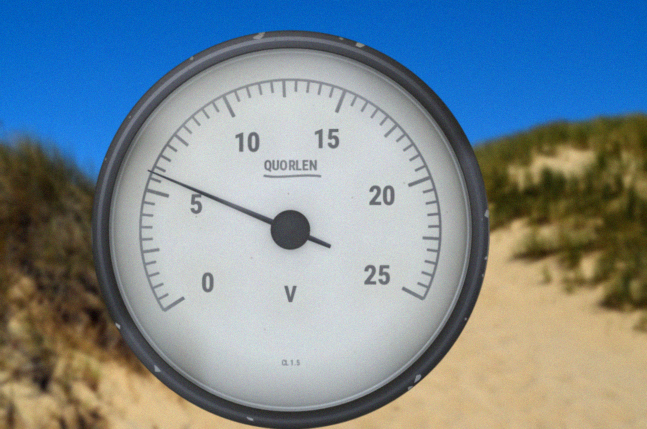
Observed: 5.75 V
